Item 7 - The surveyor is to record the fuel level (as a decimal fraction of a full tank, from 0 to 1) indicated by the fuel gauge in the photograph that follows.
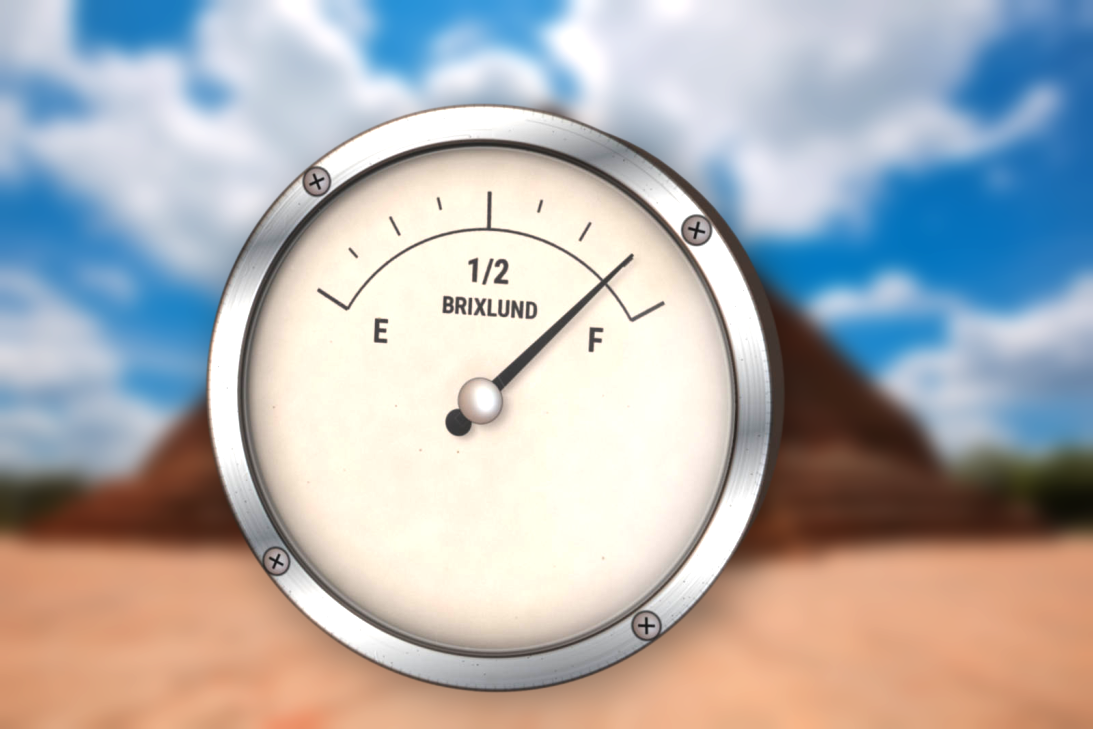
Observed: 0.875
